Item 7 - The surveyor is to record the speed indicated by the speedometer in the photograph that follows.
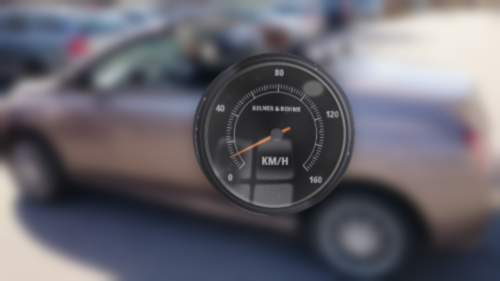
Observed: 10 km/h
